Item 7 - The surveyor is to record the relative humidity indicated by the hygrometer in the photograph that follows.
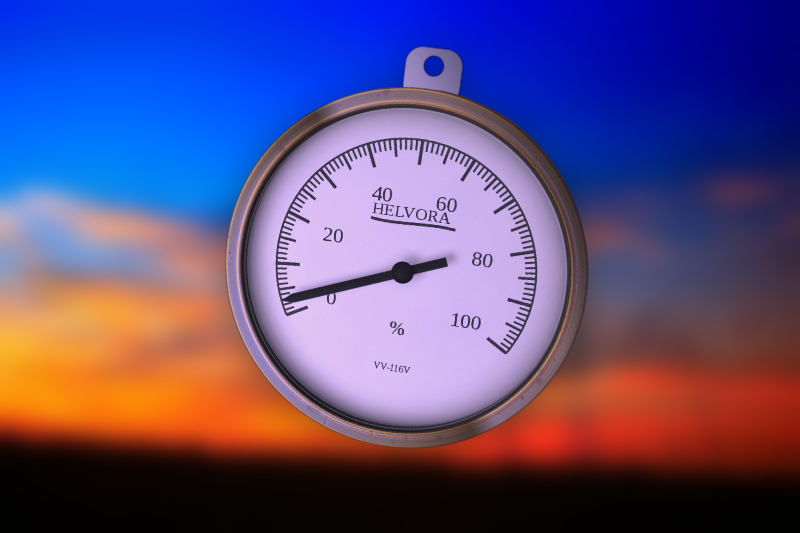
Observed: 3 %
